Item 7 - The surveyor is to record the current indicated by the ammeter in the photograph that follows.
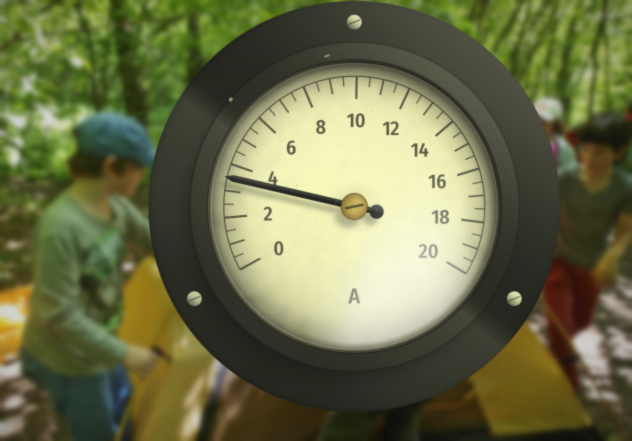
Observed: 3.5 A
